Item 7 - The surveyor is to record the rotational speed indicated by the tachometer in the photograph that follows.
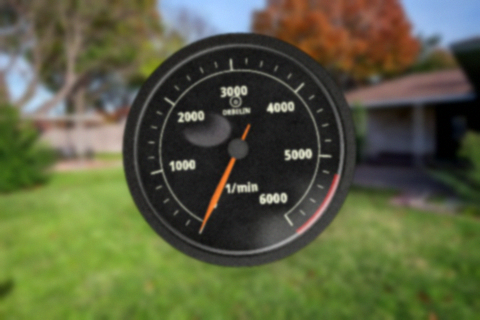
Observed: 0 rpm
